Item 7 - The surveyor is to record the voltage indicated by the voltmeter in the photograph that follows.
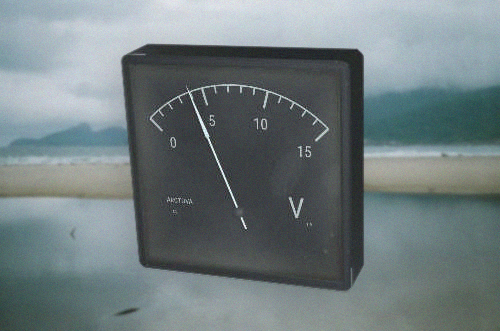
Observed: 4 V
